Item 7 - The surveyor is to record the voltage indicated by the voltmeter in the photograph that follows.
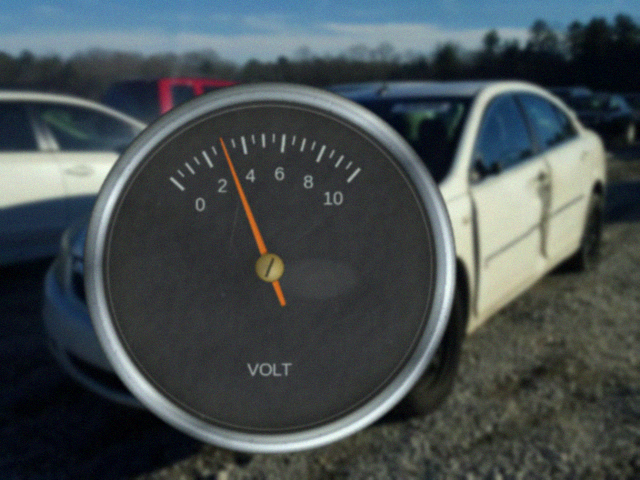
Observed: 3 V
